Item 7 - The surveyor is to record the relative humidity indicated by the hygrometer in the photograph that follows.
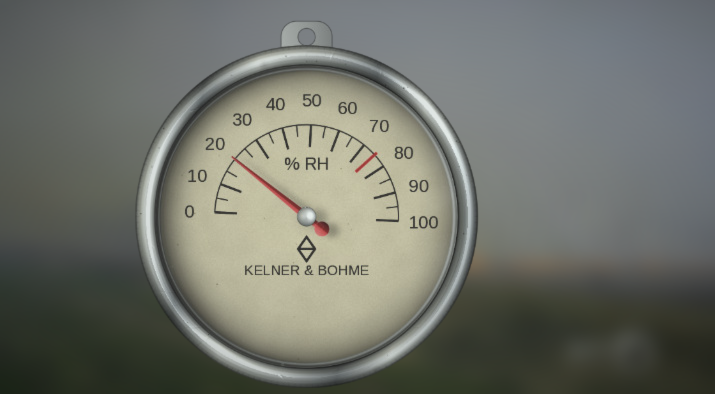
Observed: 20 %
